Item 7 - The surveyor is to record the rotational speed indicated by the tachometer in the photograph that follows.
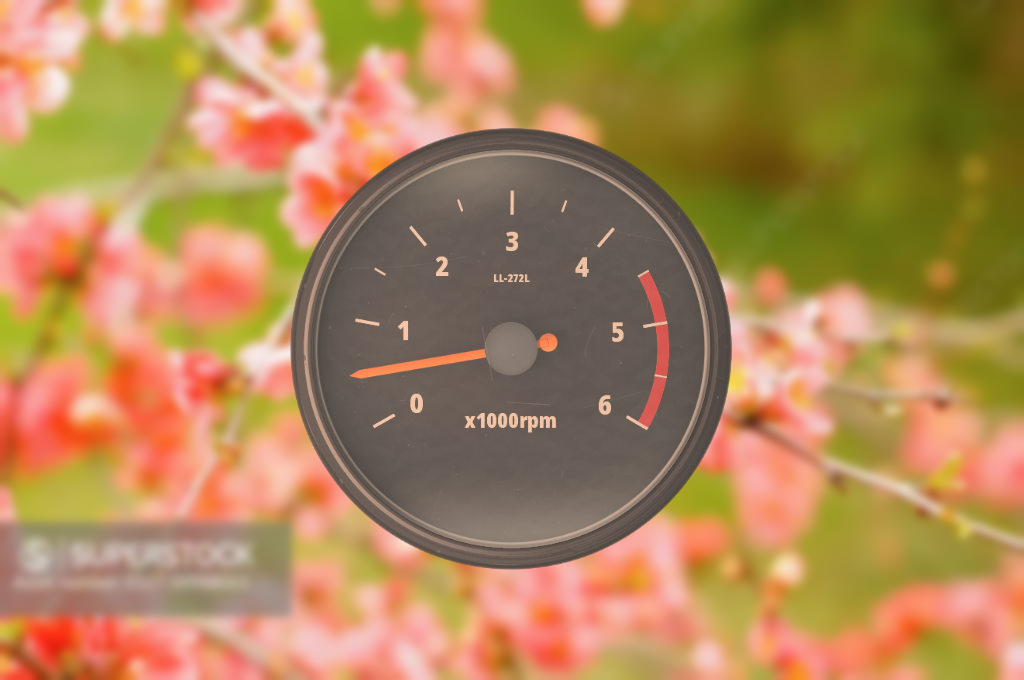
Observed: 500 rpm
